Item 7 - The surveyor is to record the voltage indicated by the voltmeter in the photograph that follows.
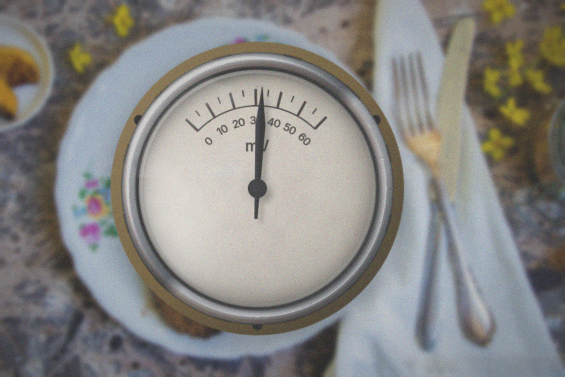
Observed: 32.5 mV
